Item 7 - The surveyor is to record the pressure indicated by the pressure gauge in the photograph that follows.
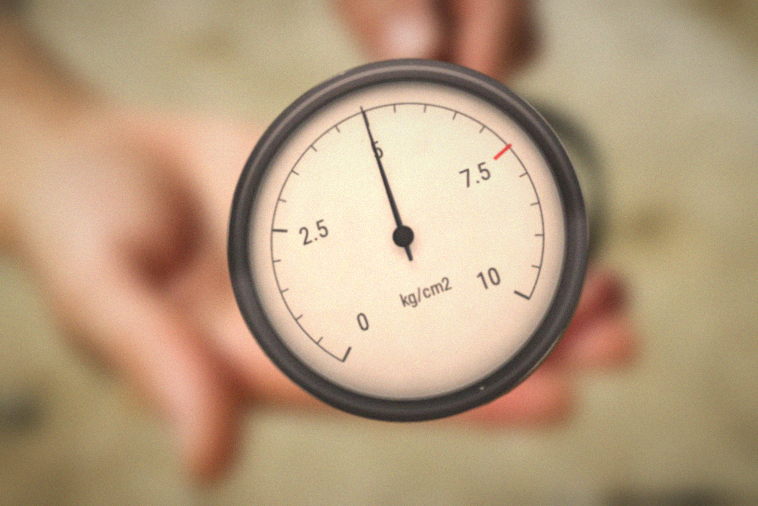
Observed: 5 kg/cm²
